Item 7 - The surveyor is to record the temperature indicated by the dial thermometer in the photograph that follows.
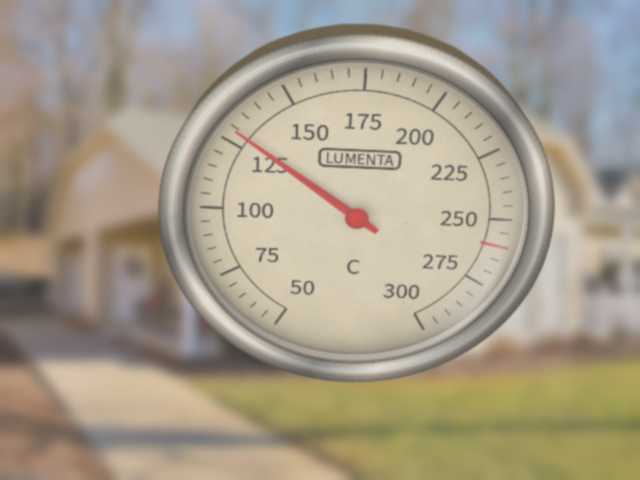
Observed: 130 °C
